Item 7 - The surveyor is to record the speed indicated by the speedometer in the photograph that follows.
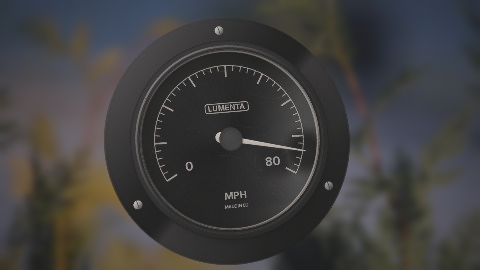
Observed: 74 mph
